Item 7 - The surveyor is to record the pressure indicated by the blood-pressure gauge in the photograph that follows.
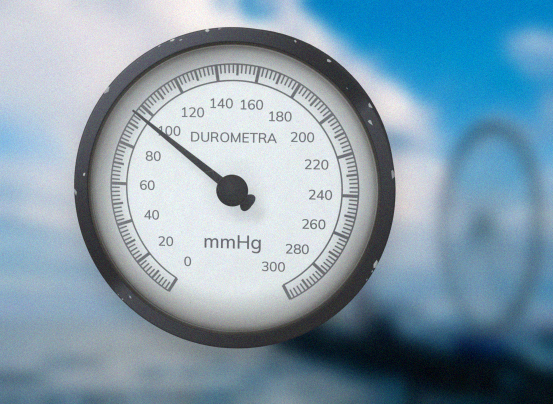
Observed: 96 mmHg
